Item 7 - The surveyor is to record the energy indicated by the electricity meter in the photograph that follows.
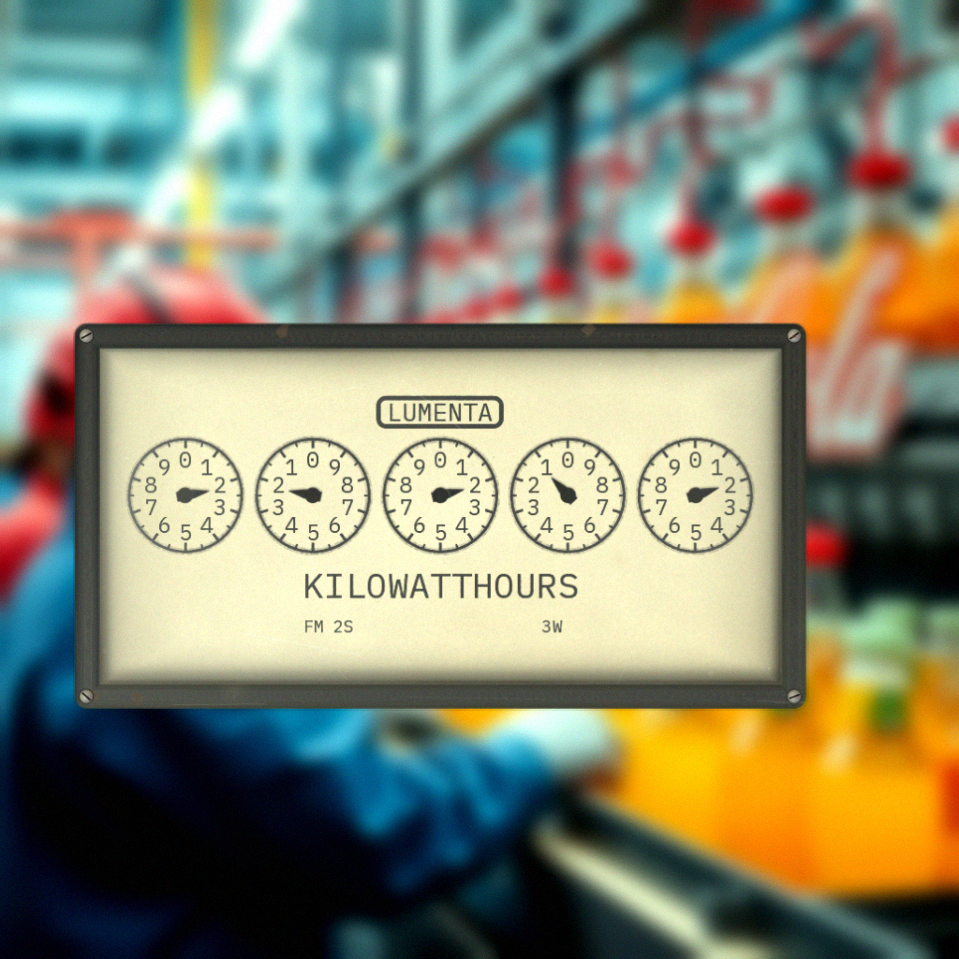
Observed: 22212 kWh
